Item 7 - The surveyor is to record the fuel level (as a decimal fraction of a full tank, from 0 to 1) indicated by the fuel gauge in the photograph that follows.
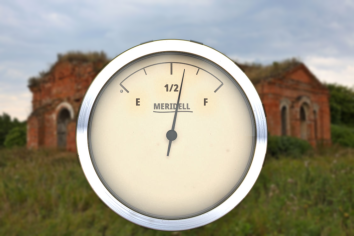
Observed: 0.625
